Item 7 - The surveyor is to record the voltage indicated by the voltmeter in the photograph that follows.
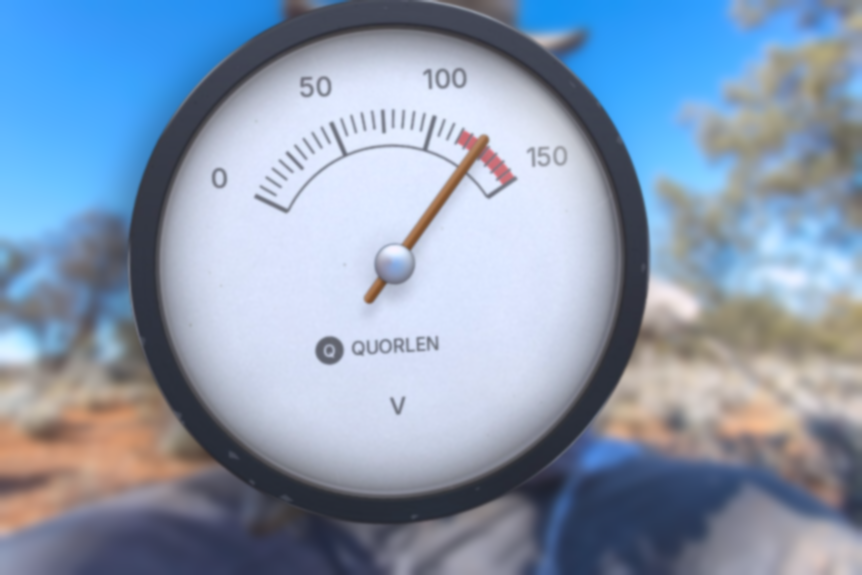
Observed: 125 V
